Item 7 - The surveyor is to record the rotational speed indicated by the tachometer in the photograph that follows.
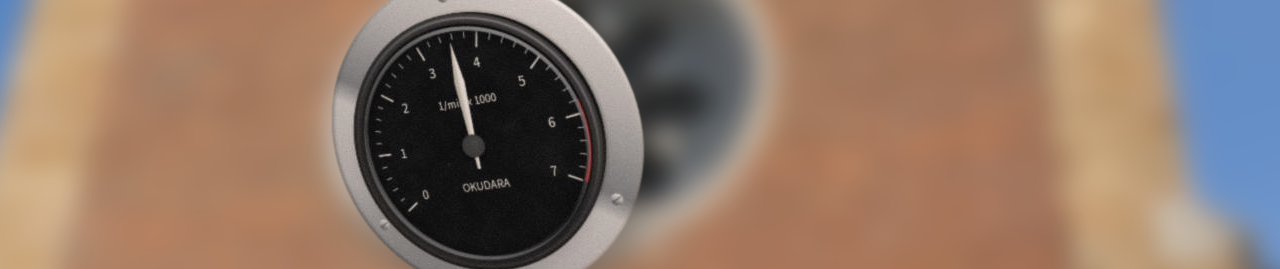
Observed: 3600 rpm
